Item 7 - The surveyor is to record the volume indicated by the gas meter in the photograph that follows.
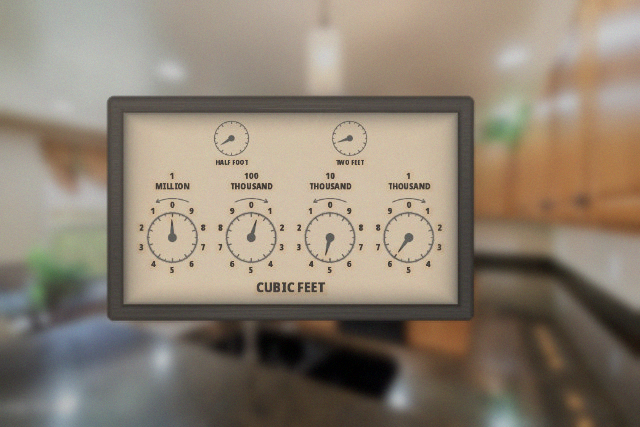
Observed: 4600 ft³
